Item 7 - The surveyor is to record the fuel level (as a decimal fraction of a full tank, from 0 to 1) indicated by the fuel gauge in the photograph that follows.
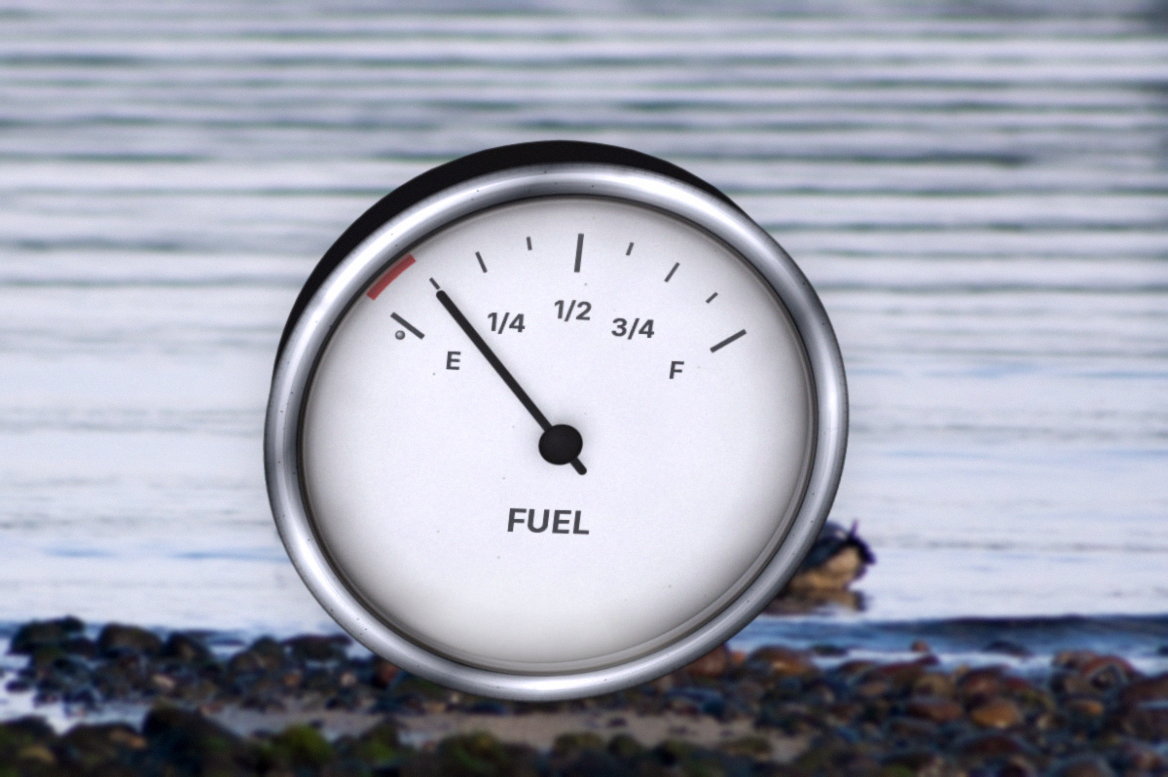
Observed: 0.125
